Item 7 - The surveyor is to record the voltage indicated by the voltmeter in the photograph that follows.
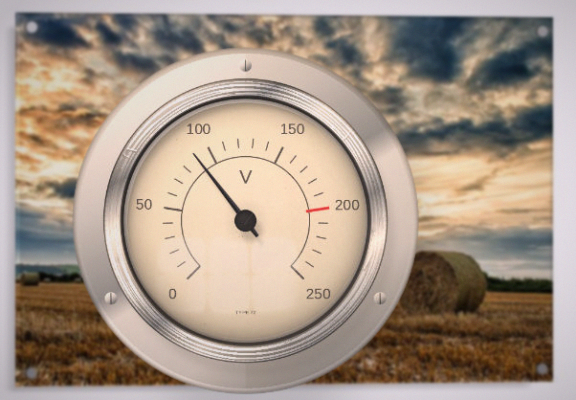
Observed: 90 V
